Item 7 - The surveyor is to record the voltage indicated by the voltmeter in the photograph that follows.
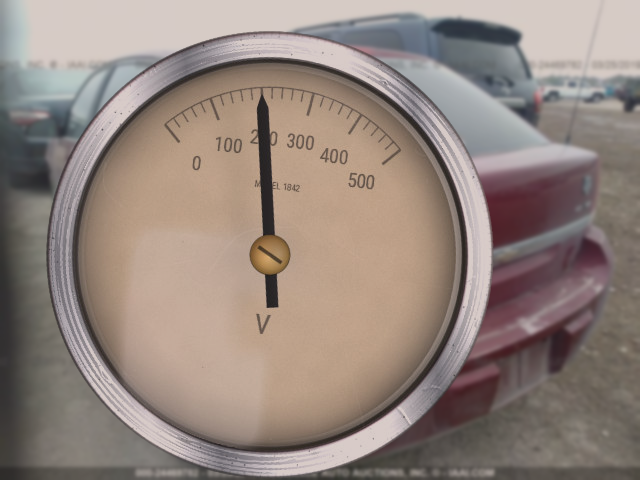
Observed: 200 V
